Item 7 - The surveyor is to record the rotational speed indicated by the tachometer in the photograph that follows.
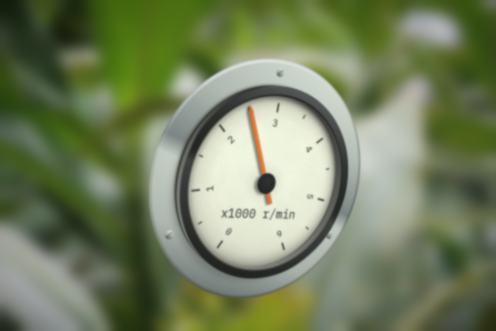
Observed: 2500 rpm
